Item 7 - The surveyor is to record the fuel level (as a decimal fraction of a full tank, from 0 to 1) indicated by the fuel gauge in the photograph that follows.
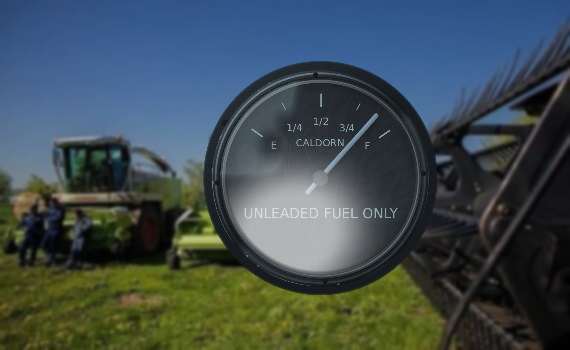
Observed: 0.875
